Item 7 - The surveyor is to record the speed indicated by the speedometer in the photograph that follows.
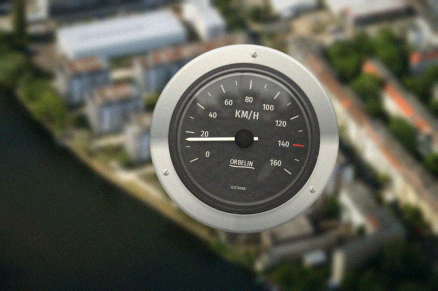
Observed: 15 km/h
